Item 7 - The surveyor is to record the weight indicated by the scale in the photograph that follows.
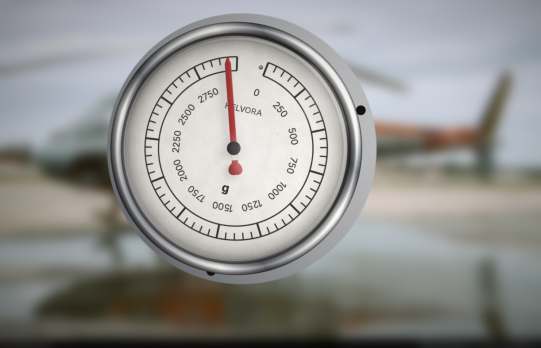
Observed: 2950 g
